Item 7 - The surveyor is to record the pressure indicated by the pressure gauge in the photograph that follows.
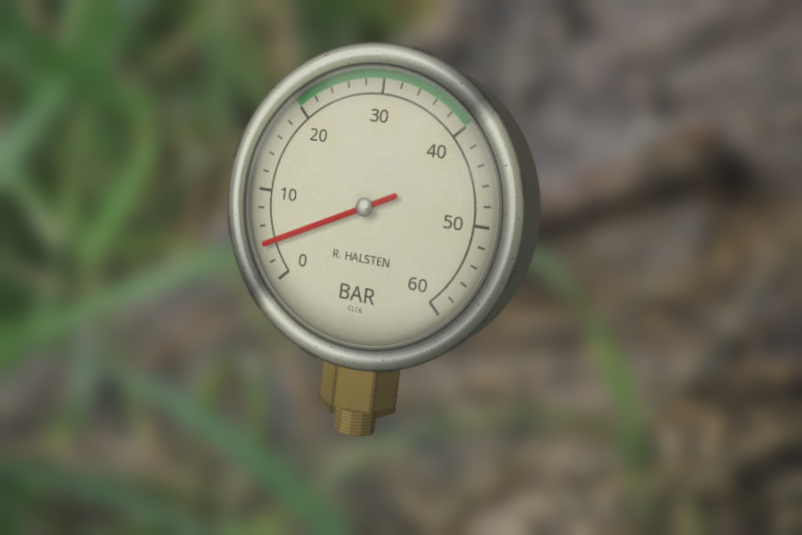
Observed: 4 bar
